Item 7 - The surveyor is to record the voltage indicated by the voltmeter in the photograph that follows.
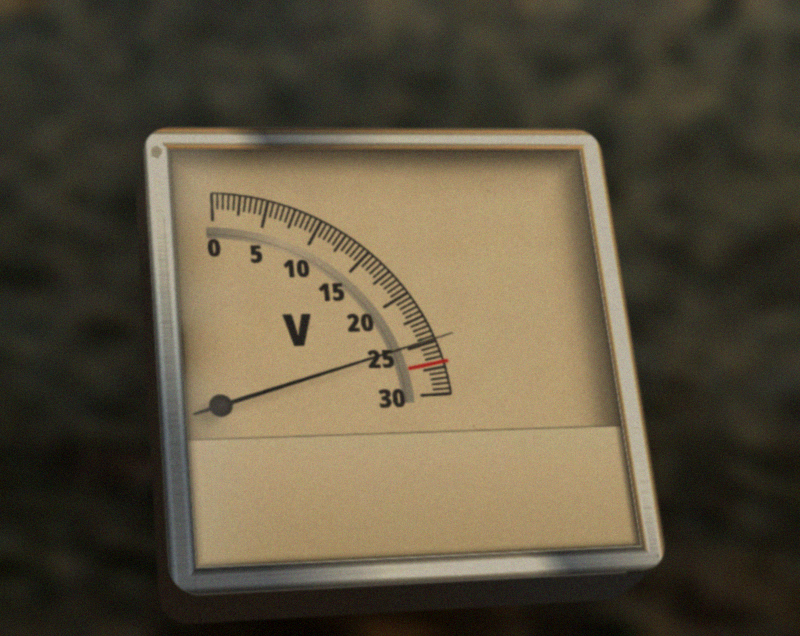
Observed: 25 V
